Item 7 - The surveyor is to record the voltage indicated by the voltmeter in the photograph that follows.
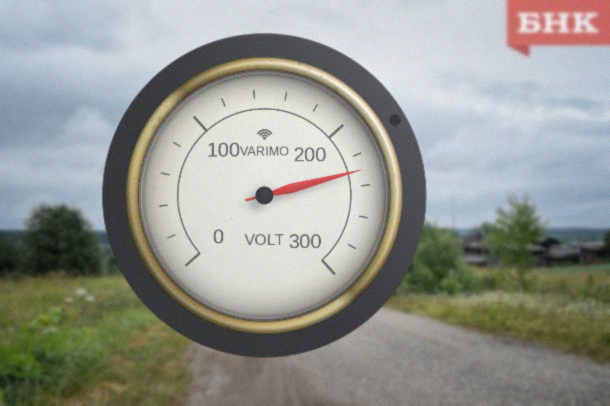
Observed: 230 V
